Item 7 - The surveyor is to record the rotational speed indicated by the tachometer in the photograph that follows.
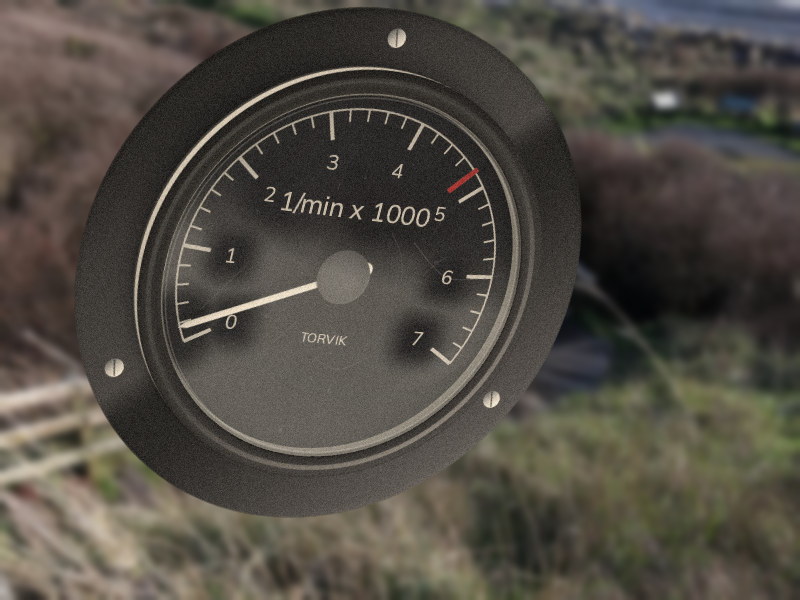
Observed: 200 rpm
